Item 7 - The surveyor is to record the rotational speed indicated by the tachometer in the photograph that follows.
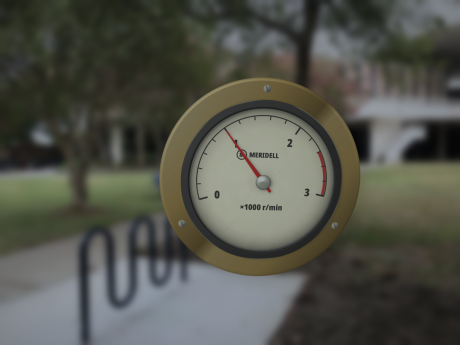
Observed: 1000 rpm
